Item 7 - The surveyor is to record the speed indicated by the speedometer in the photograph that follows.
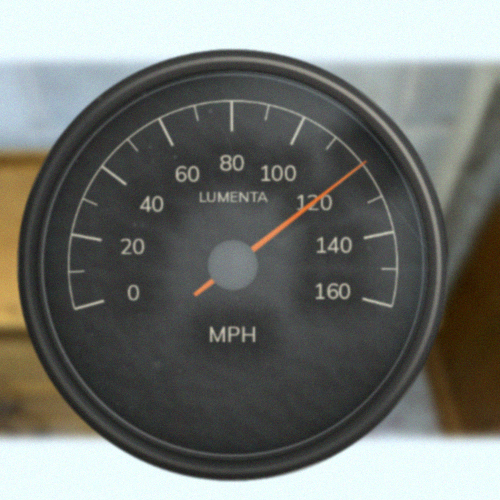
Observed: 120 mph
